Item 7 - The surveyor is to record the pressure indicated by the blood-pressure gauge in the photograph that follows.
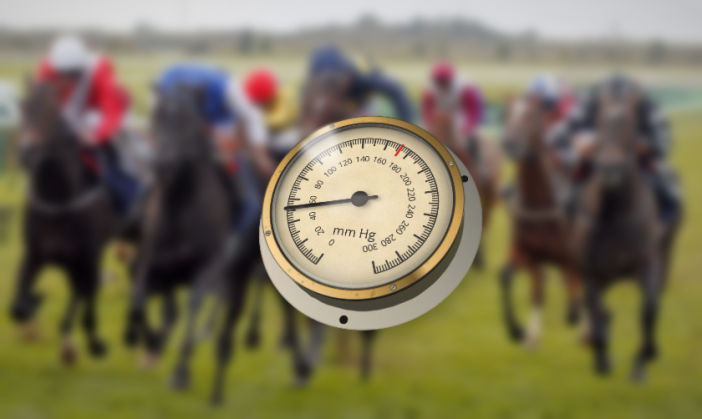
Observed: 50 mmHg
